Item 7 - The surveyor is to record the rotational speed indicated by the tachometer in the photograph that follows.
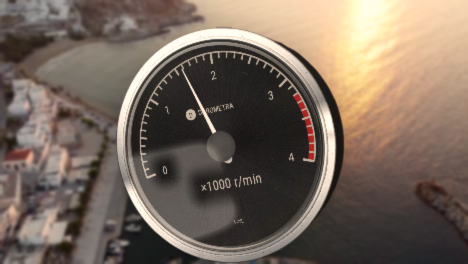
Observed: 1600 rpm
